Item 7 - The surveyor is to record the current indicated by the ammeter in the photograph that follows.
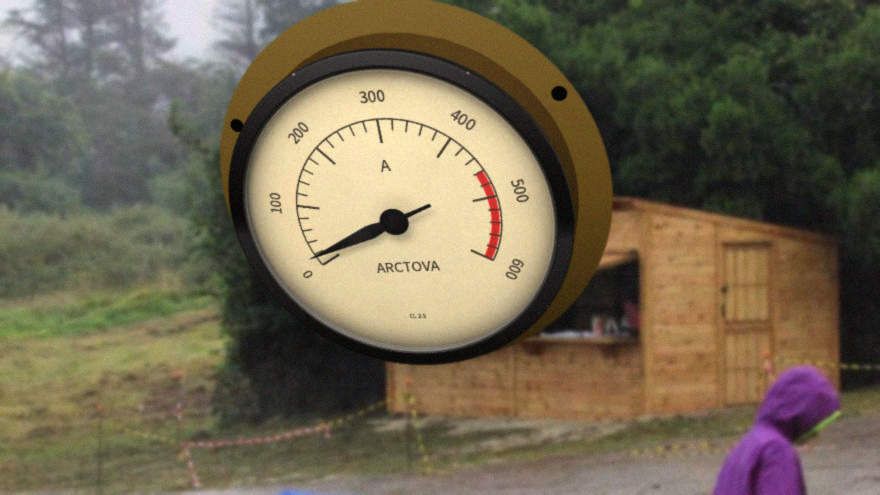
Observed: 20 A
